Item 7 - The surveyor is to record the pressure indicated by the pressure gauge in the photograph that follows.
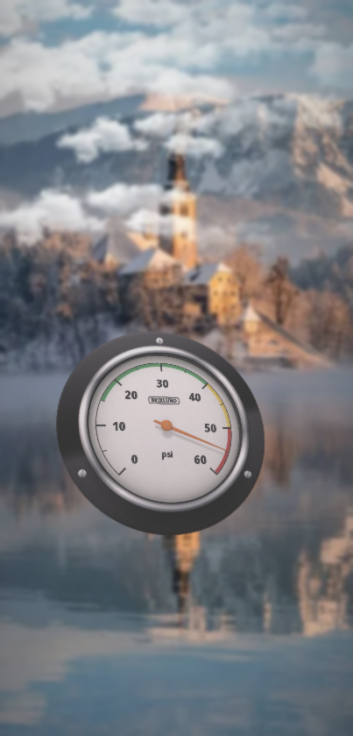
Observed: 55 psi
